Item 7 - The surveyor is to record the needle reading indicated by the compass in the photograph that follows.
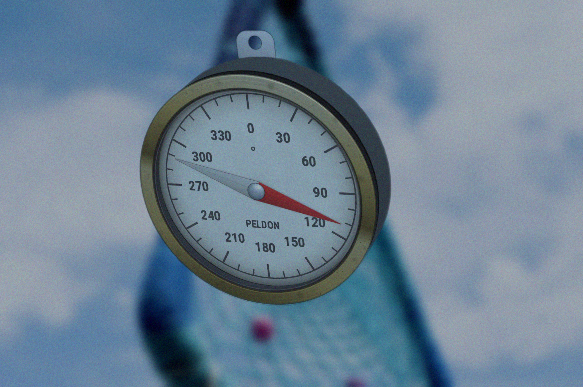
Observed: 110 °
